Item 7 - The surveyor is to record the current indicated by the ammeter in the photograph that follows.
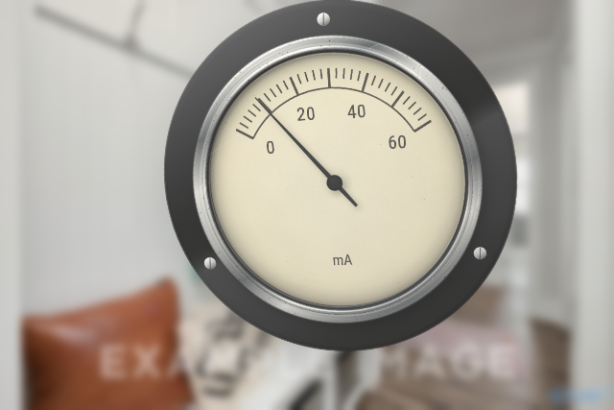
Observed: 10 mA
